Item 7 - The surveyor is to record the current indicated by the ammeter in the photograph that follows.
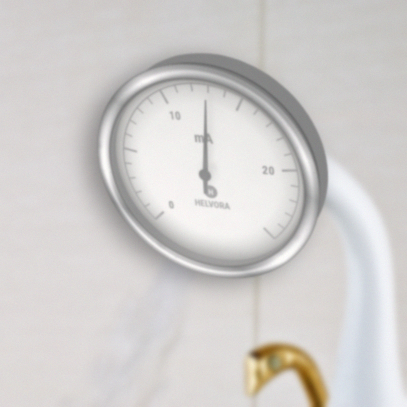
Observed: 13 mA
